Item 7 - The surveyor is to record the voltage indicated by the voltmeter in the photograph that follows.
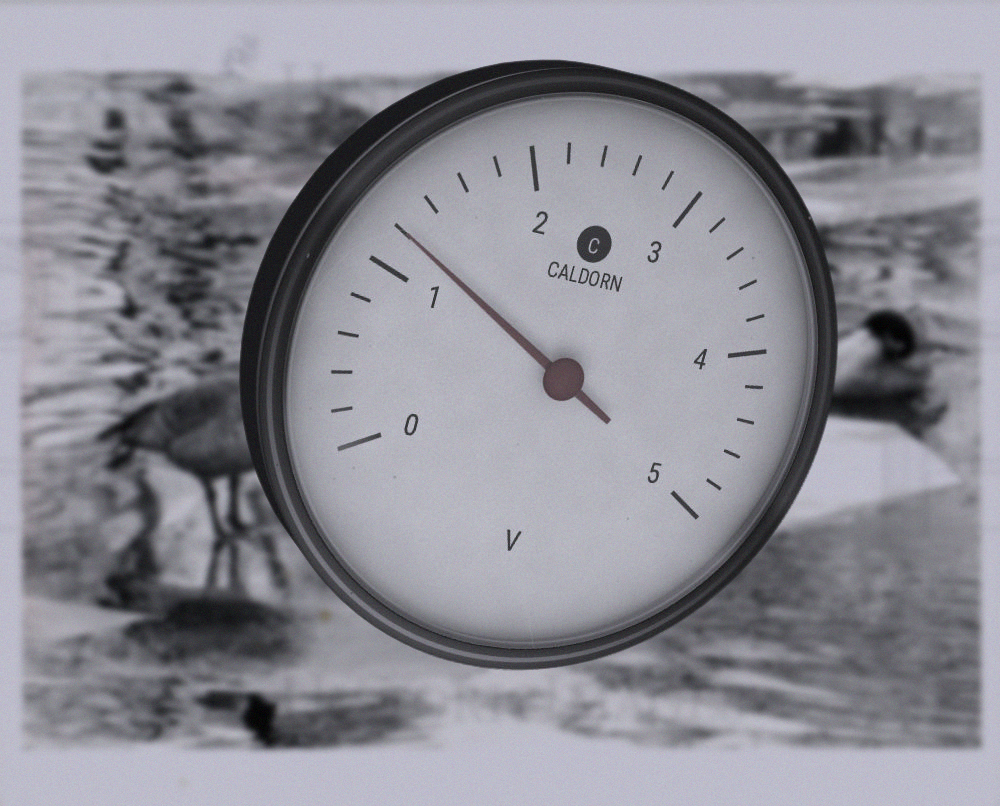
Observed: 1.2 V
